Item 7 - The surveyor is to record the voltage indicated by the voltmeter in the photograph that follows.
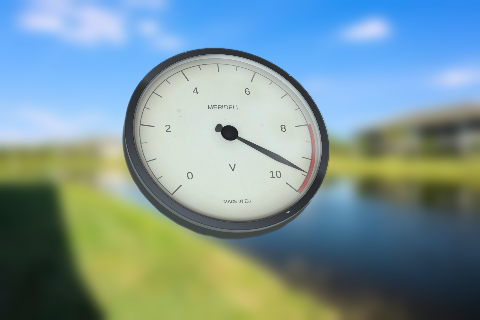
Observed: 9.5 V
